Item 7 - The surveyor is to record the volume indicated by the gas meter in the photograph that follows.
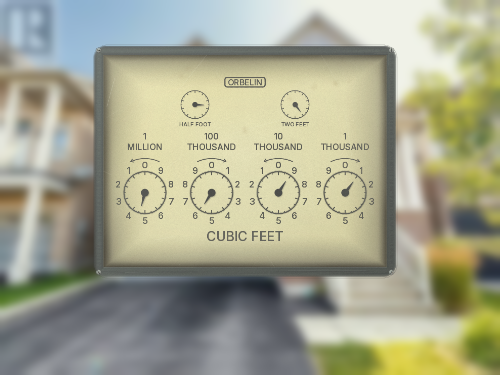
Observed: 459100 ft³
